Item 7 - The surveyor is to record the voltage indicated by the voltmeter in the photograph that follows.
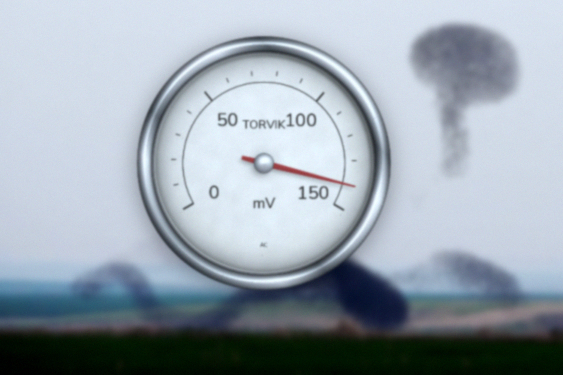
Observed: 140 mV
